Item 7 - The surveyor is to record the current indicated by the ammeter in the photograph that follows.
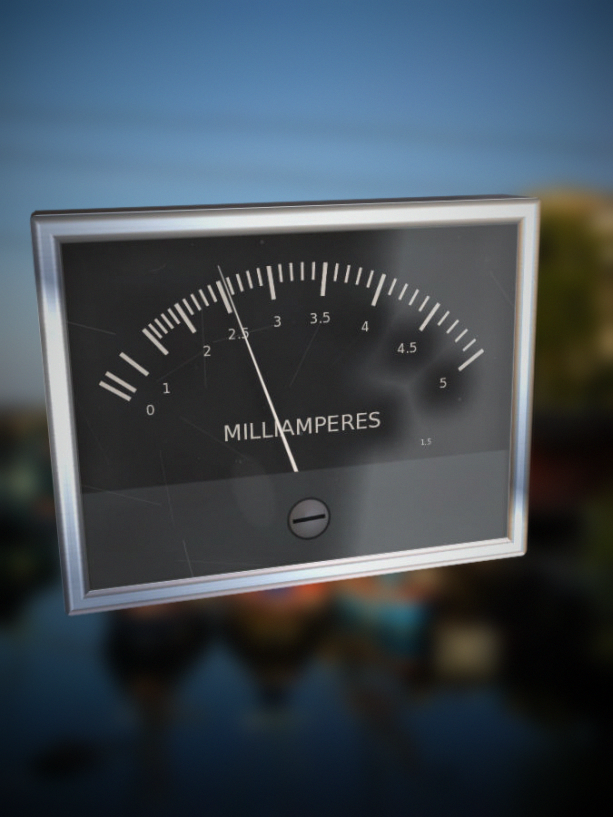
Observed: 2.55 mA
